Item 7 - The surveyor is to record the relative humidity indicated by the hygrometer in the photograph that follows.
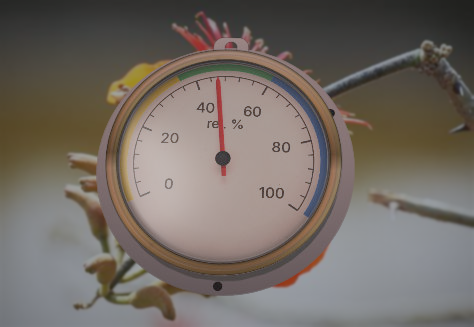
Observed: 46 %
